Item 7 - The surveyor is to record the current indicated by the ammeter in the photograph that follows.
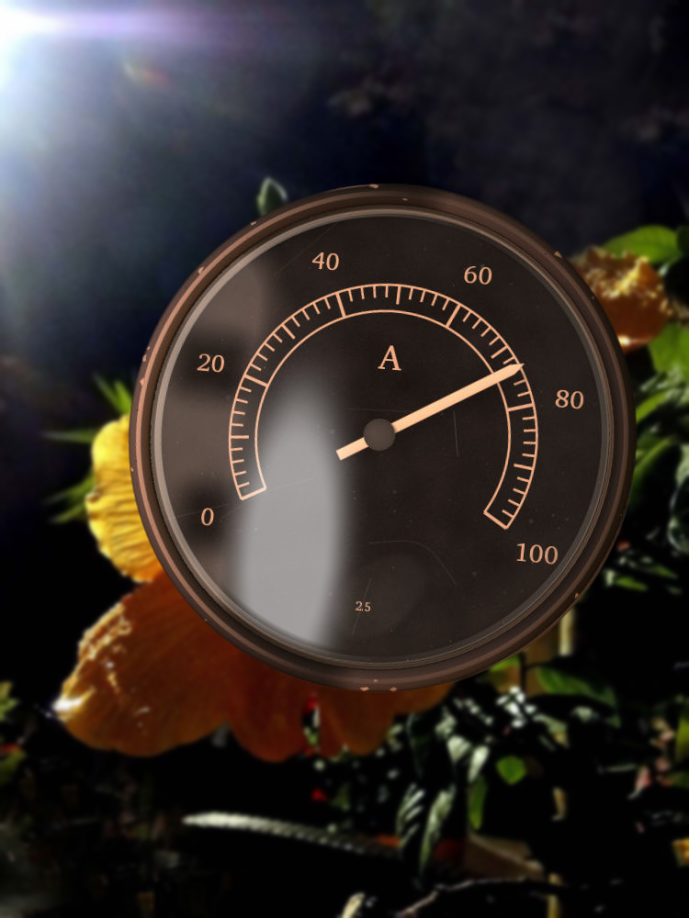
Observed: 74 A
